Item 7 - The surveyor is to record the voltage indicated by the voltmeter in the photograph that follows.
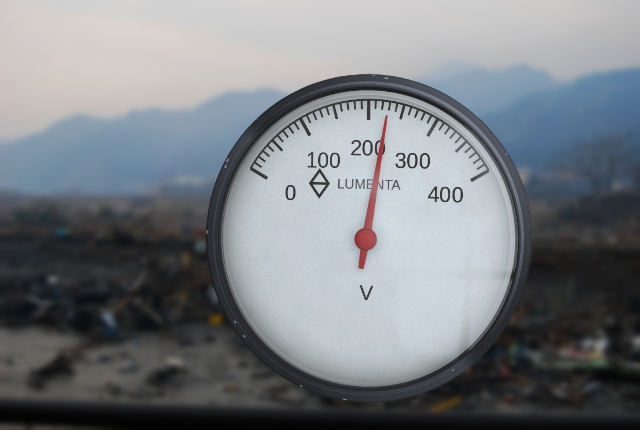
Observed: 230 V
